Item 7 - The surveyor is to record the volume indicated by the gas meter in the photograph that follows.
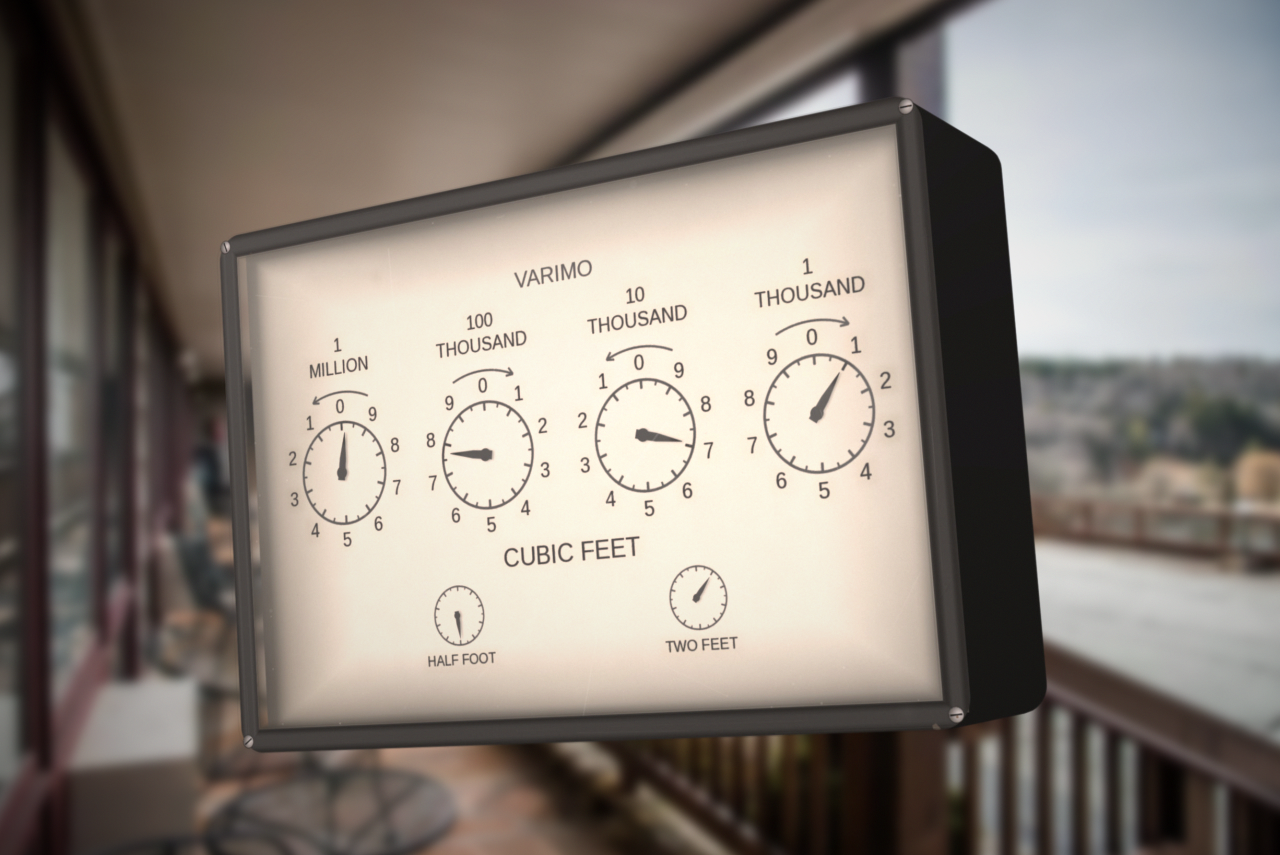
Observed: 977100 ft³
